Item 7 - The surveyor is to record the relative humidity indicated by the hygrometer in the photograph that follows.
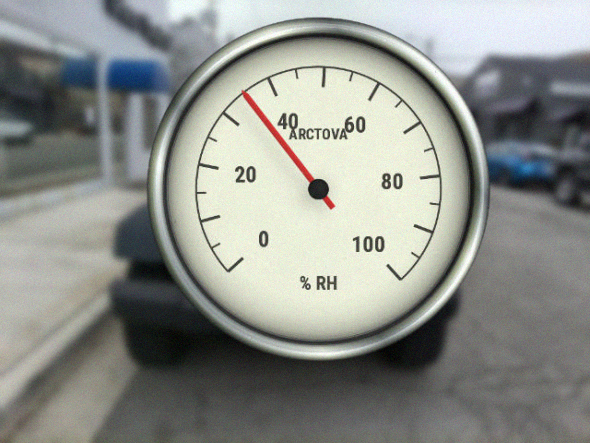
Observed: 35 %
